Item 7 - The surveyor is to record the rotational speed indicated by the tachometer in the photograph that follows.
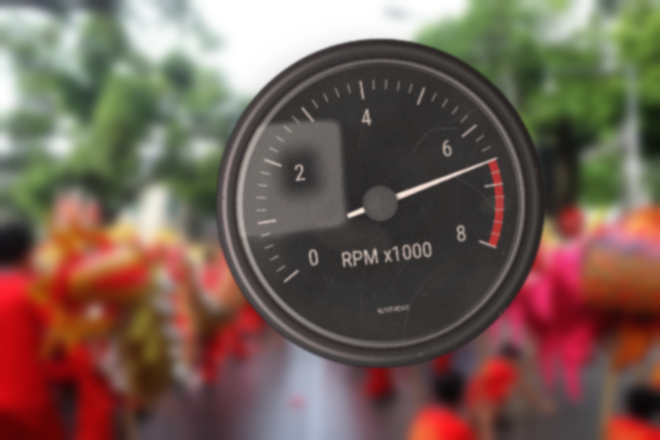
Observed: 6600 rpm
